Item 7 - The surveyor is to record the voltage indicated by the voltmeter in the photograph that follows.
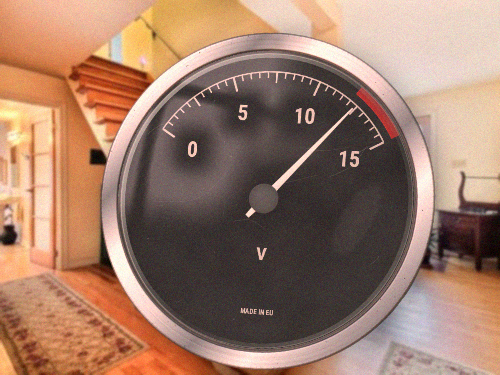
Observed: 12.5 V
